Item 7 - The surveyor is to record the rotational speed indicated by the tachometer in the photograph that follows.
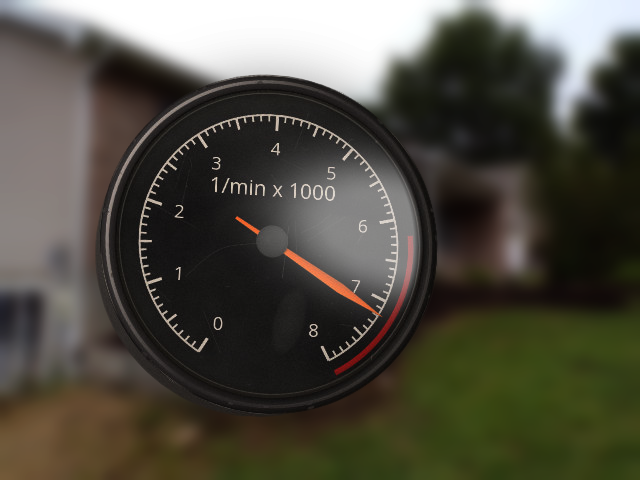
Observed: 7200 rpm
